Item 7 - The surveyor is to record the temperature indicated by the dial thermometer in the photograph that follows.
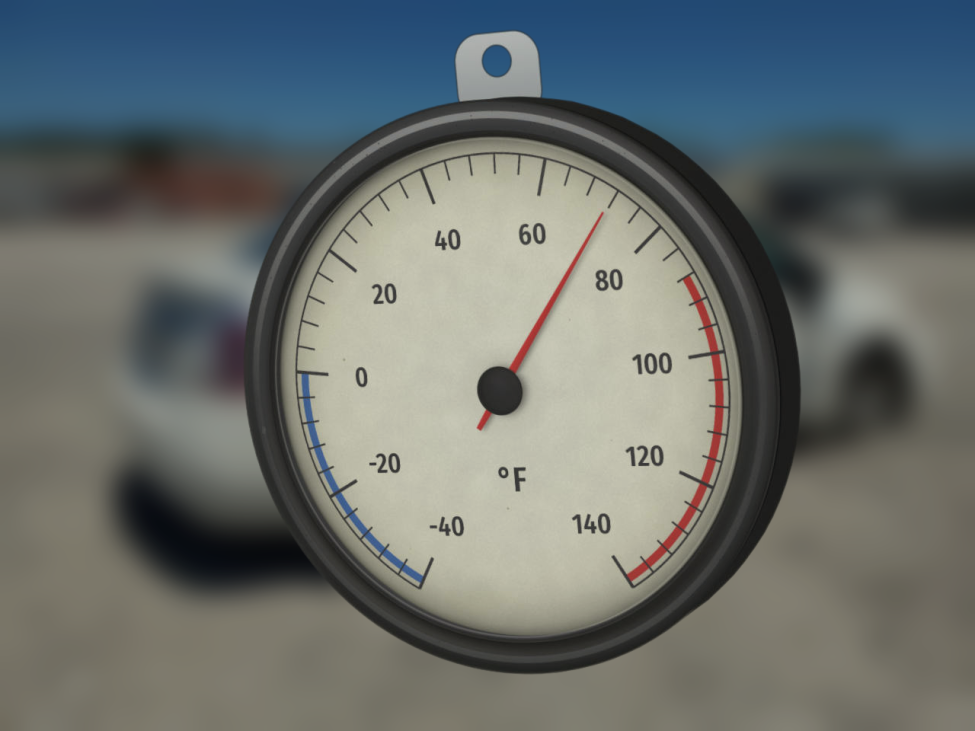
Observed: 72 °F
